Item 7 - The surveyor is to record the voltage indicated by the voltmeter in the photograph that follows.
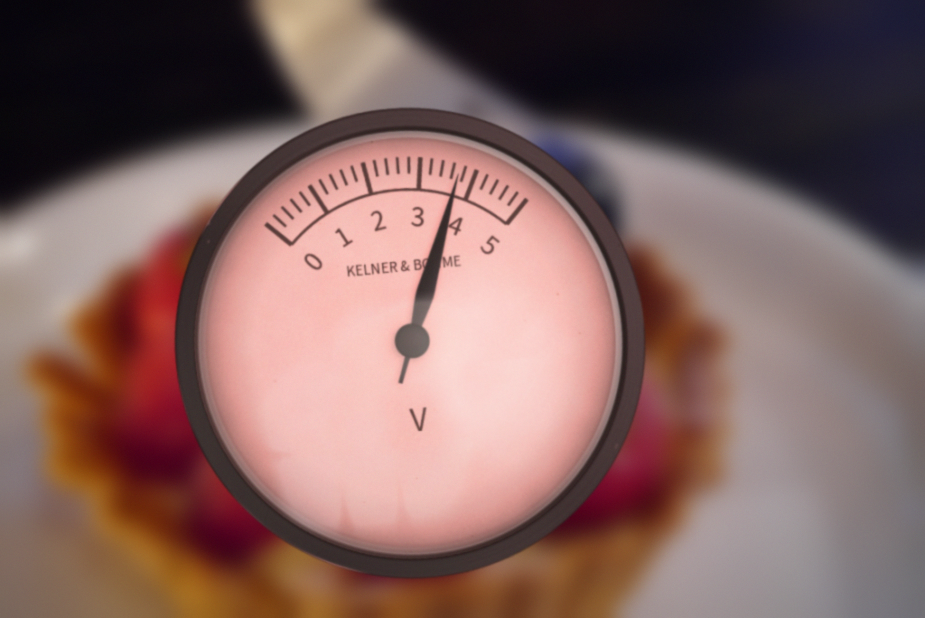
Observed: 3.7 V
